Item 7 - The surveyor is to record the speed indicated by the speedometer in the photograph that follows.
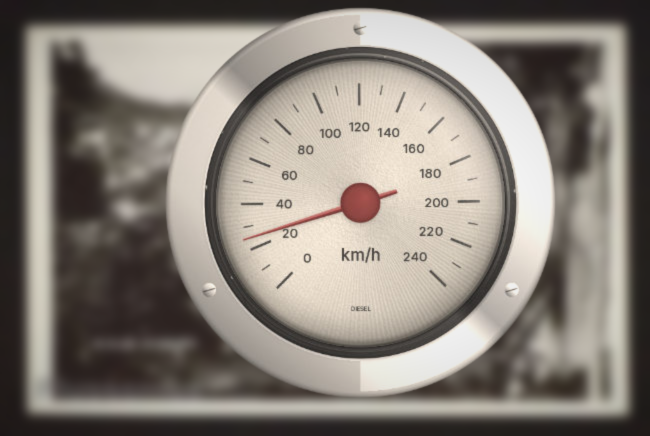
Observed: 25 km/h
